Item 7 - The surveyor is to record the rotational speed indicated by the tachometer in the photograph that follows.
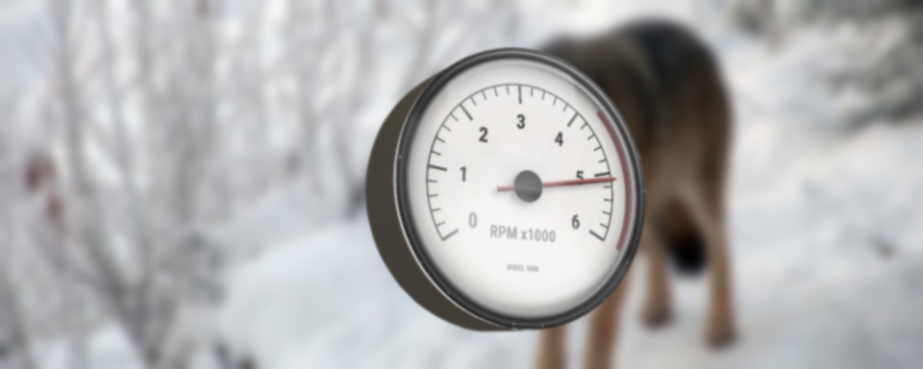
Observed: 5100 rpm
